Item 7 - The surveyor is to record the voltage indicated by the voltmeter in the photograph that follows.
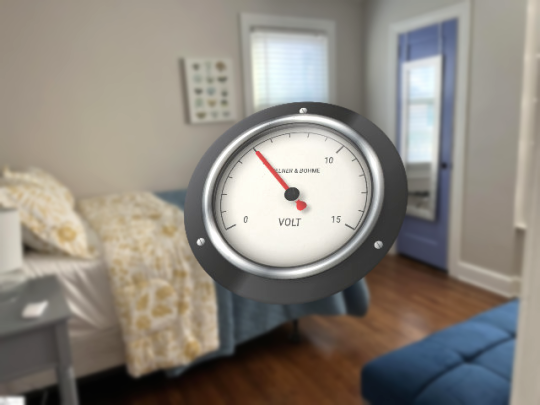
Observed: 5 V
